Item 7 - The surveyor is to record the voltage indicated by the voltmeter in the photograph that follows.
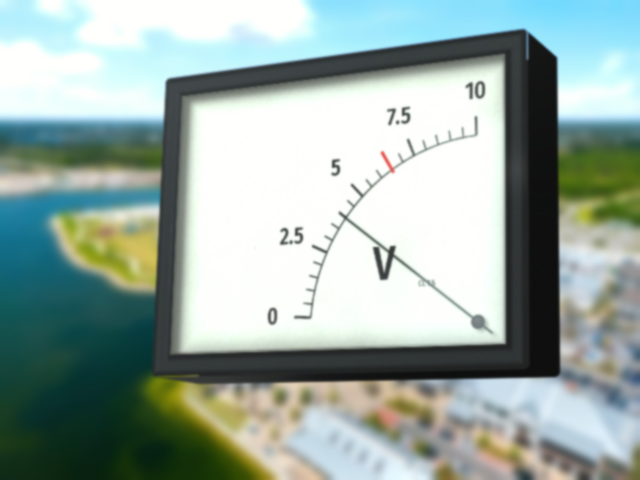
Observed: 4 V
